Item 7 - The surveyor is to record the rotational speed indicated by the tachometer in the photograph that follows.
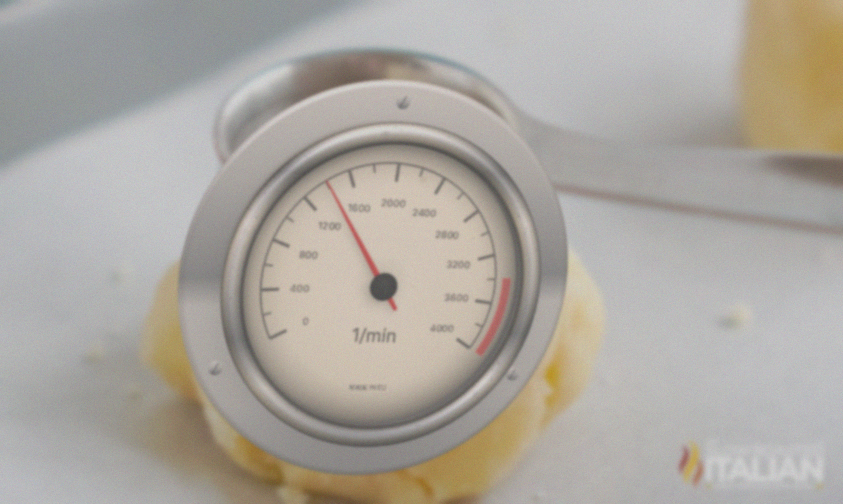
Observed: 1400 rpm
